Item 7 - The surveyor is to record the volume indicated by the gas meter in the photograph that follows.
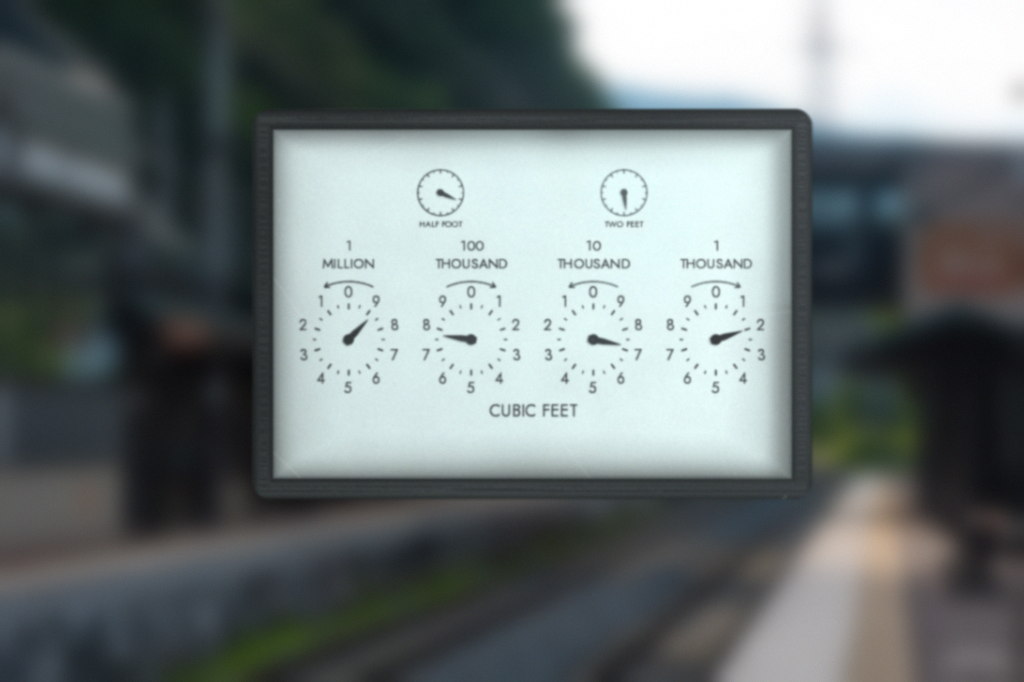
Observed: 877200 ft³
